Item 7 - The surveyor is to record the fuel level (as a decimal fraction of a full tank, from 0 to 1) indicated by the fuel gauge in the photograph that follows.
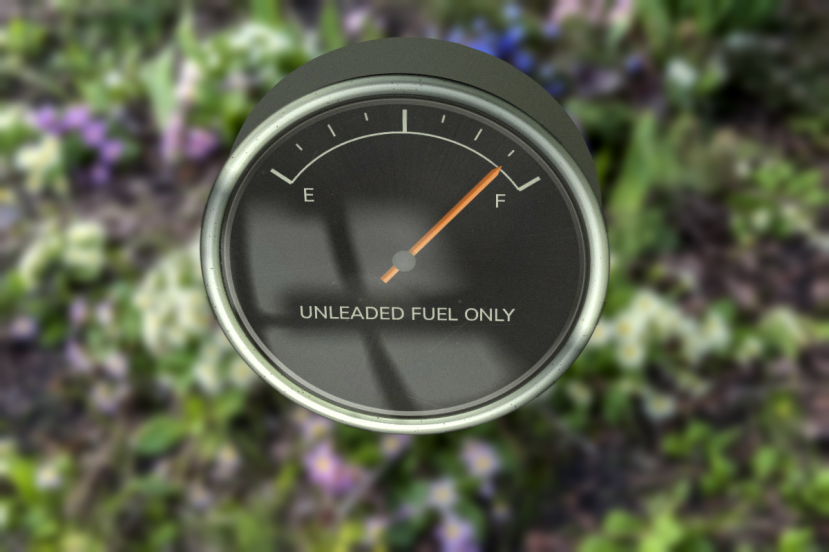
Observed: 0.875
